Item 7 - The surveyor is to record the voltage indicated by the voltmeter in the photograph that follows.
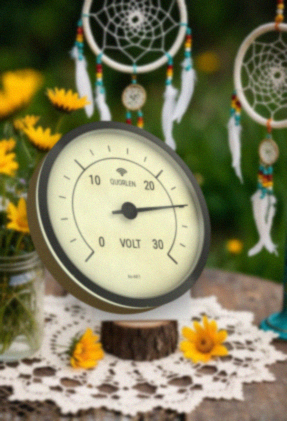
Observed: 24 V
